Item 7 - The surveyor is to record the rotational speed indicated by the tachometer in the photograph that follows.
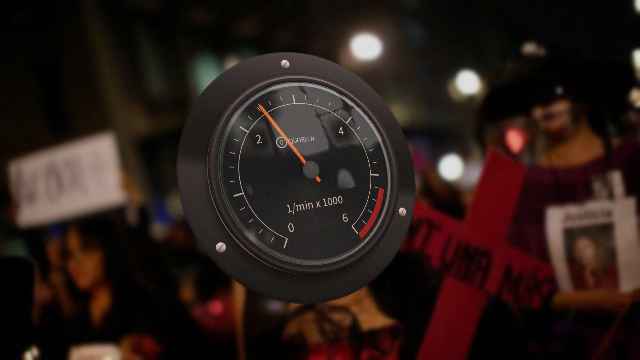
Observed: 2400 rpm
